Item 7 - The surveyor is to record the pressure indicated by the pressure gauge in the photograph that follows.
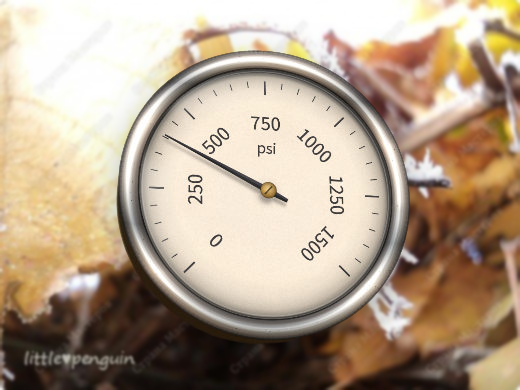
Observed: 400 psi
